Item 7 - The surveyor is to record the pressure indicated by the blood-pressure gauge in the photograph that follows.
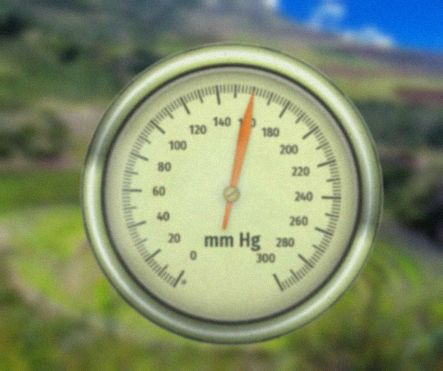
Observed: 160 mmHg
